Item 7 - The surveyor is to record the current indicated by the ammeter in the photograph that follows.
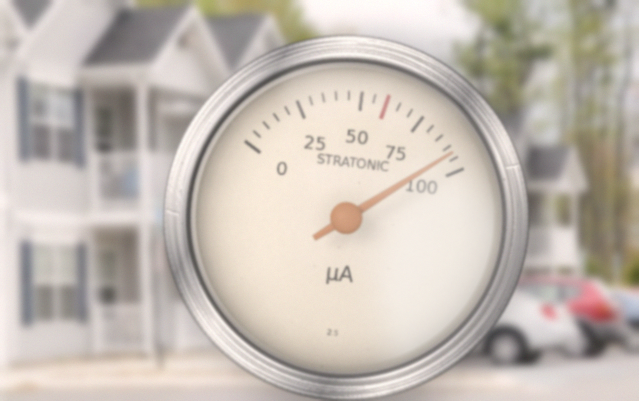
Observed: 92.5 µA
